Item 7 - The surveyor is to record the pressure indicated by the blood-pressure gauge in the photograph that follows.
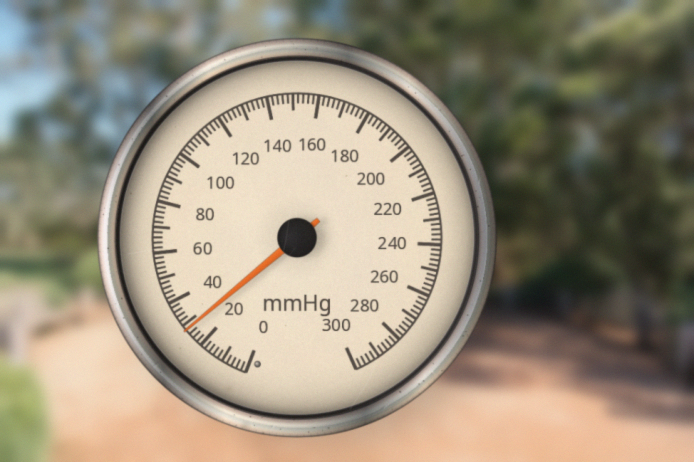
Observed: 28 mmHg
